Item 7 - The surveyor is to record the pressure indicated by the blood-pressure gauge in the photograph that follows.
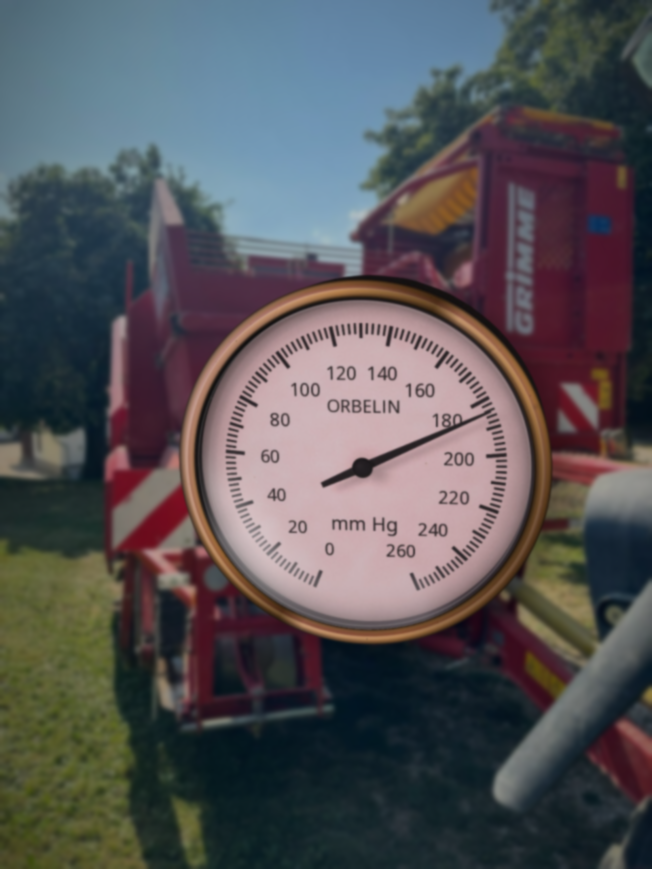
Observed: 184 mmHg
